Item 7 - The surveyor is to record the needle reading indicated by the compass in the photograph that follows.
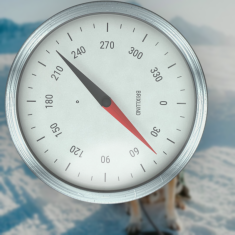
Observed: 45 °
